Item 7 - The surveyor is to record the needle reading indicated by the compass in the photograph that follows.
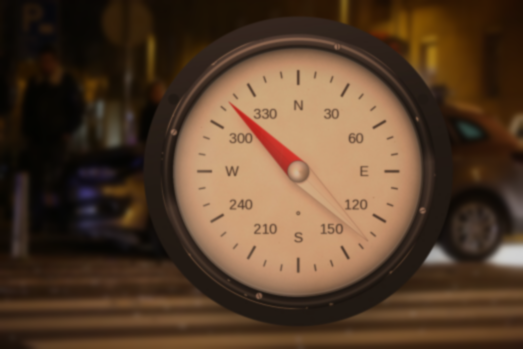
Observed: 315 °
